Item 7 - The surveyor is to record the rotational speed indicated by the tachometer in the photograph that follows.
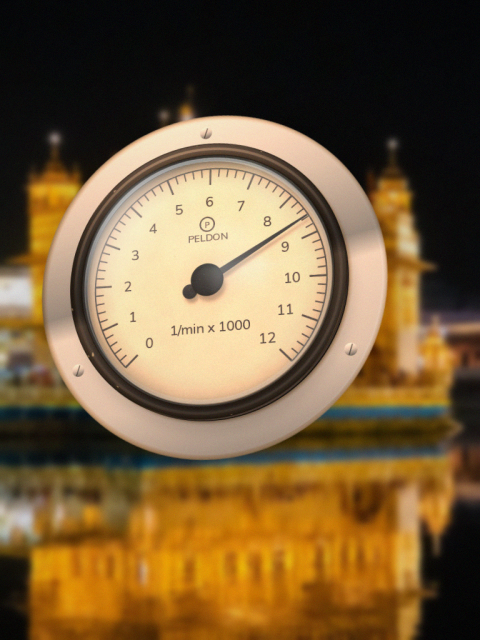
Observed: 8600 rpm
